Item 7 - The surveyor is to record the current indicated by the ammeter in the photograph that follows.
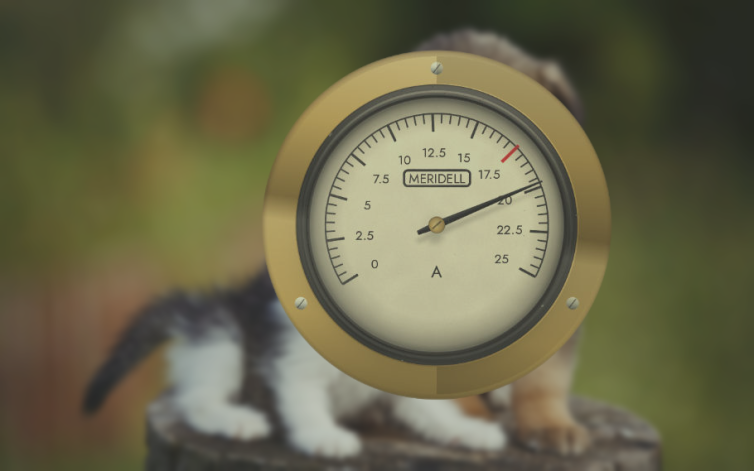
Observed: 19.75 A
